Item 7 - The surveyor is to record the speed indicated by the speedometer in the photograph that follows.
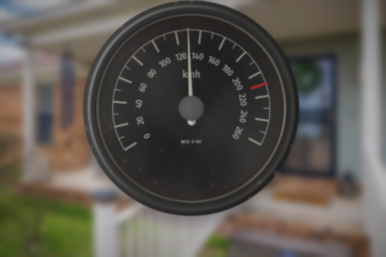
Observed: 130 km/h
